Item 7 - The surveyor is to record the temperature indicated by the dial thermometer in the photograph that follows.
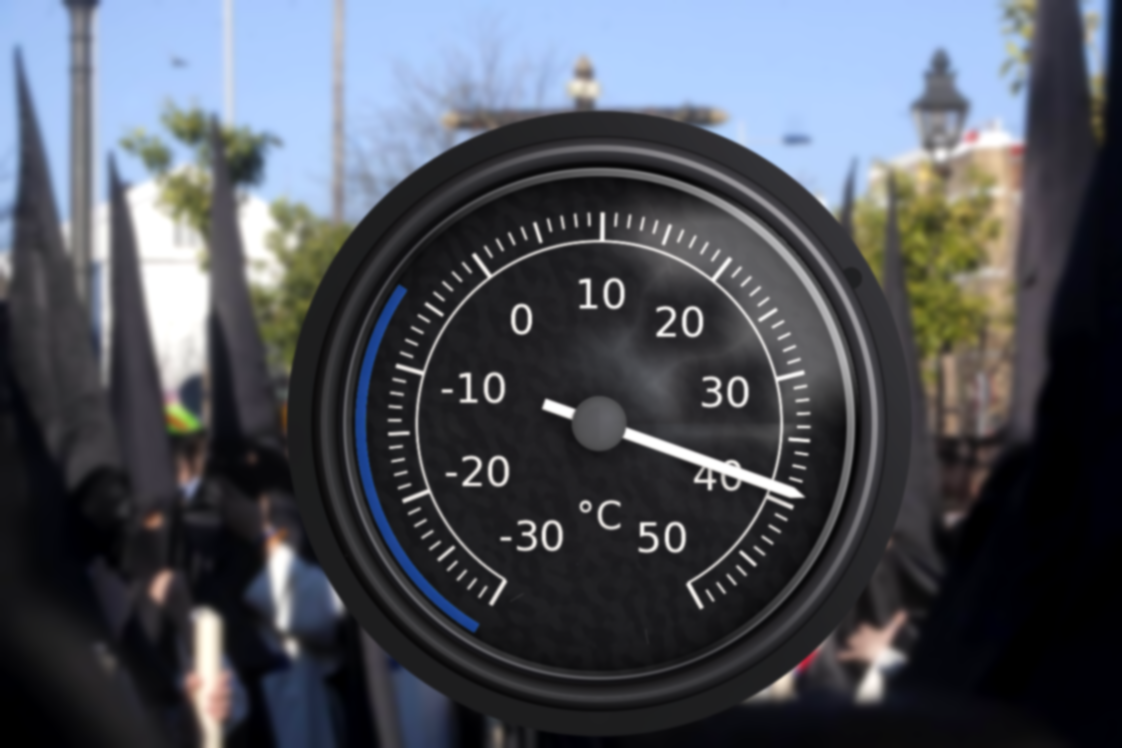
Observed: 39 °C
